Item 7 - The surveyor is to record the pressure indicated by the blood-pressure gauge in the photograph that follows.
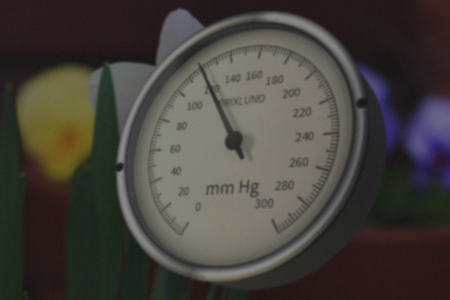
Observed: 120 mmHg
